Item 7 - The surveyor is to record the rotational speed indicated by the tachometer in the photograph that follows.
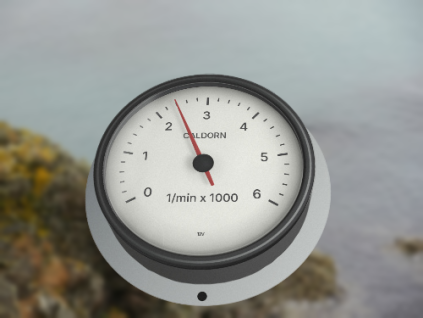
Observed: 2400 rpm
